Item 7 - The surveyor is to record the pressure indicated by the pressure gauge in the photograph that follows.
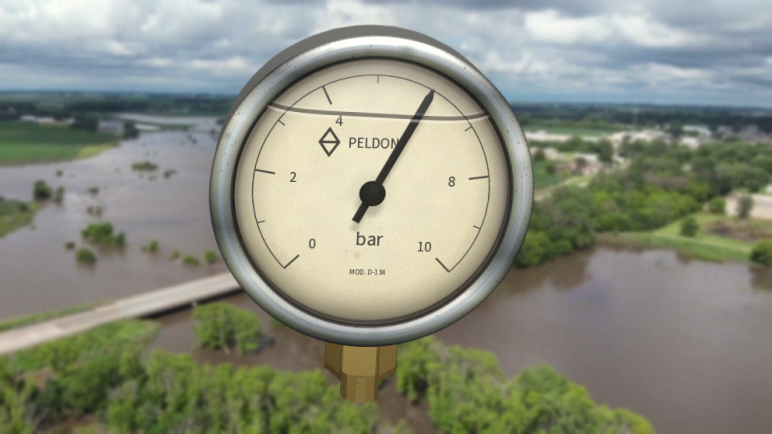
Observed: 6 bar
